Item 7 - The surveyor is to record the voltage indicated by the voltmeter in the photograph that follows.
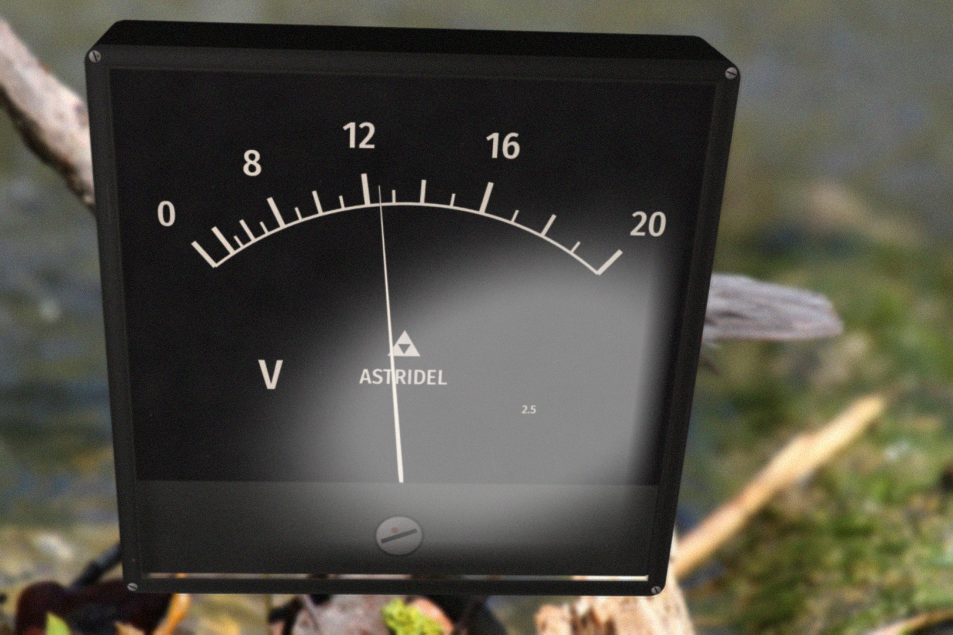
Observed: 12.5 V
